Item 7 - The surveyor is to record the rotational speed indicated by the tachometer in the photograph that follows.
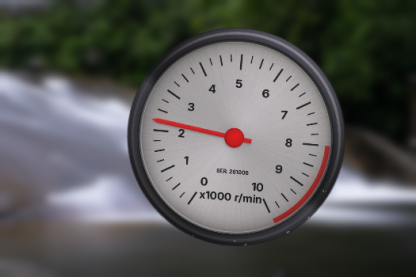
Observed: 2250 rpm
